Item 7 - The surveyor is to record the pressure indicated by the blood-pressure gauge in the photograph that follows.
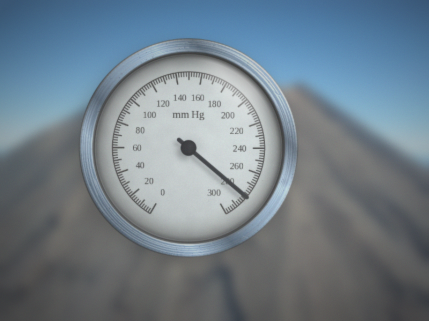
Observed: 280 mmHg
